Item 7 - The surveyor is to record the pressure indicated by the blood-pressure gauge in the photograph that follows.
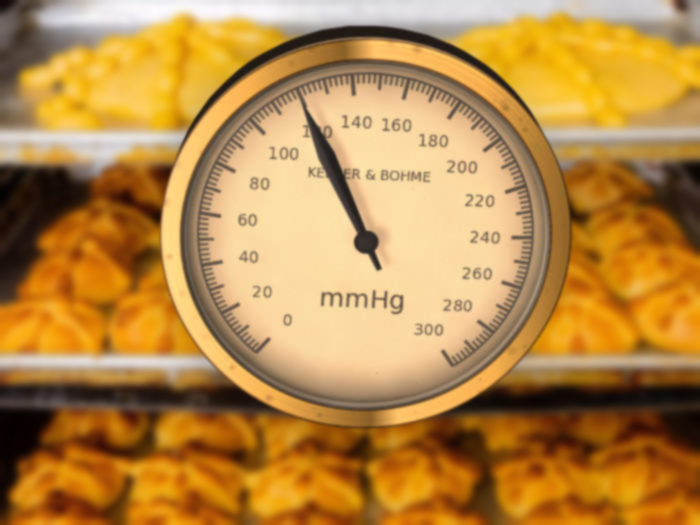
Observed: 120 mmHg
